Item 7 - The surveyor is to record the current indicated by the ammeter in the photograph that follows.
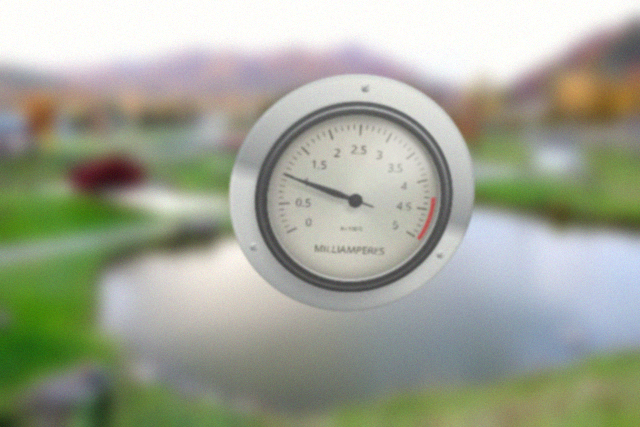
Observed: 1 mA
